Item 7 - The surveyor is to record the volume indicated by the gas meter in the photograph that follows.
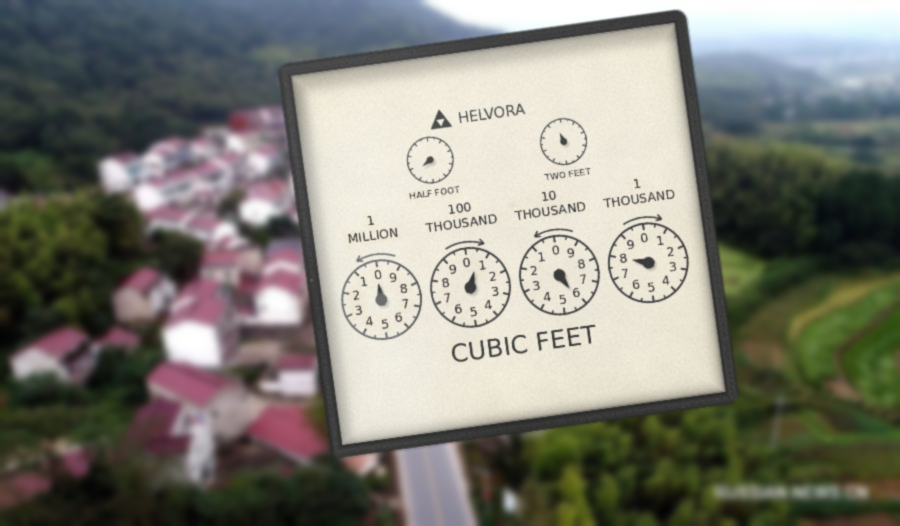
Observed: 5800 ft³
